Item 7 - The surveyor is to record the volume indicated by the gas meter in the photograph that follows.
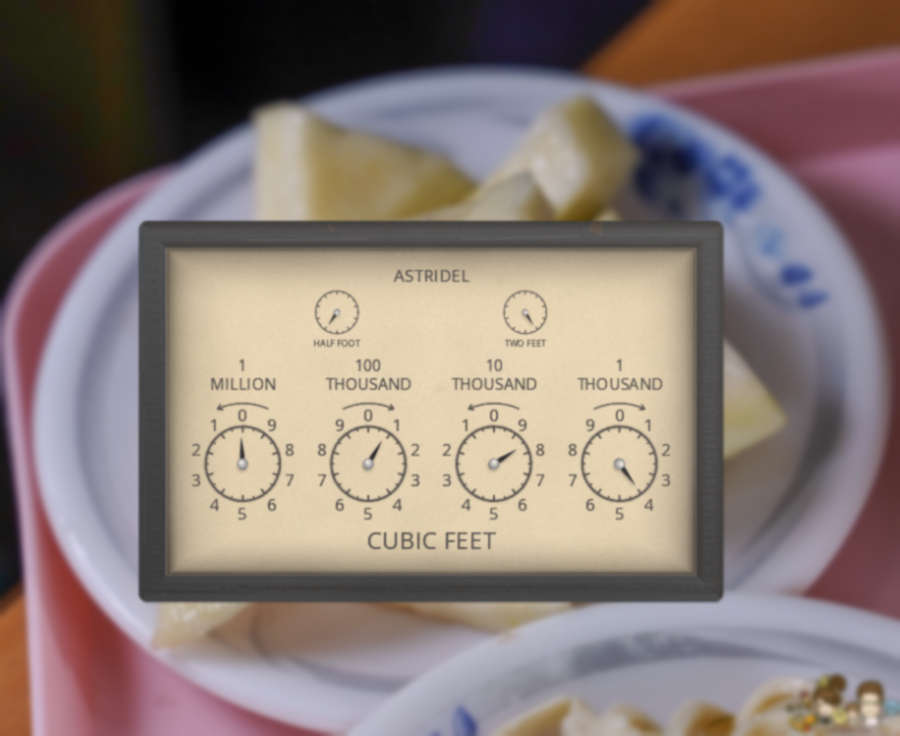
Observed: 8400 ft³
